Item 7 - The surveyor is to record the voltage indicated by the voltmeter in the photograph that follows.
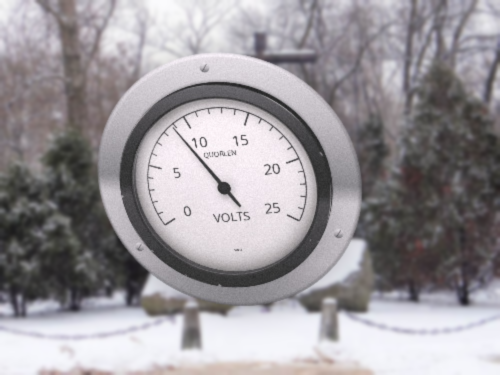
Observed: 9 V
